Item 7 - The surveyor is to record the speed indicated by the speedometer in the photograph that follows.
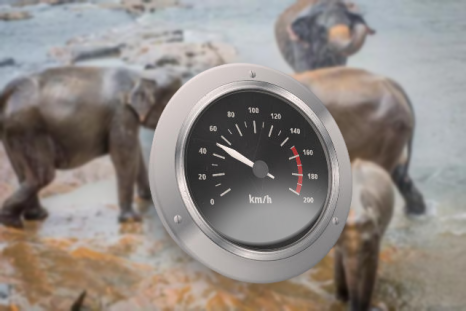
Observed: 50 km/h
